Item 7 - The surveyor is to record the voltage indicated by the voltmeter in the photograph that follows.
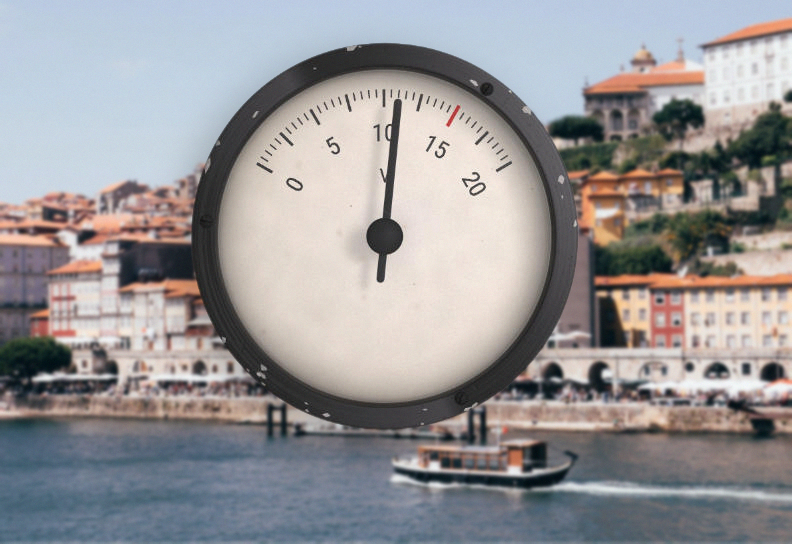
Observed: 11 V
